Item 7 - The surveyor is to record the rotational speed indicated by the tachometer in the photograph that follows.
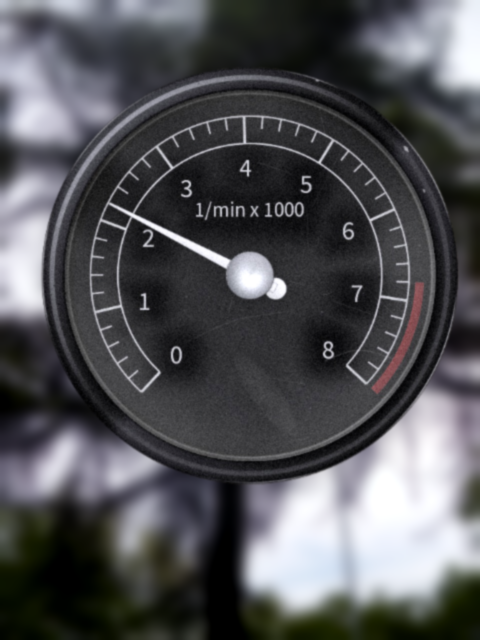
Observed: 2200 rpm
